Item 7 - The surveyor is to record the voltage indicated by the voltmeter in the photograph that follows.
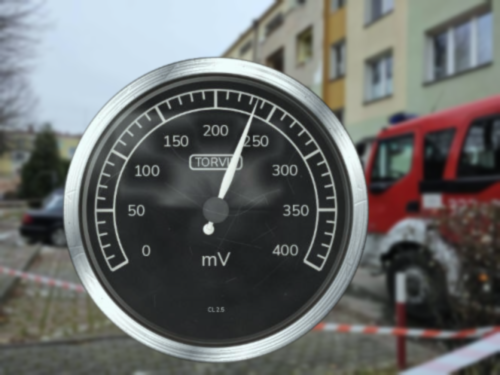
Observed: 235 mV
